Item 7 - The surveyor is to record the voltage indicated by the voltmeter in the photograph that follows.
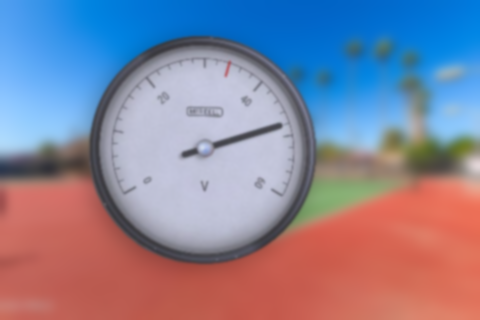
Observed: 48 V
